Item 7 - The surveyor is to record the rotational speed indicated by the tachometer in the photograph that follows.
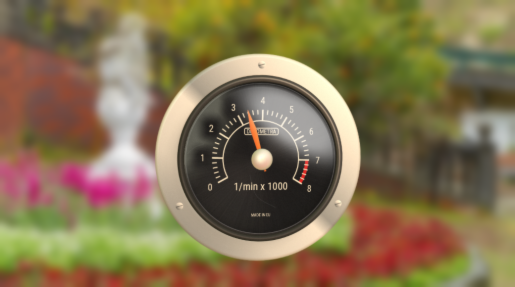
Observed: 3400 rpm
